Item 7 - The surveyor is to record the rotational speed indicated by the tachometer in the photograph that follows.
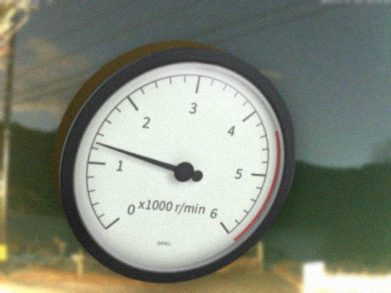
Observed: 1300 rpm
